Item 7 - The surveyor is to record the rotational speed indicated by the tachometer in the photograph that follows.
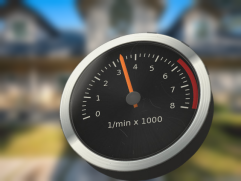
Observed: 3400 rpm
